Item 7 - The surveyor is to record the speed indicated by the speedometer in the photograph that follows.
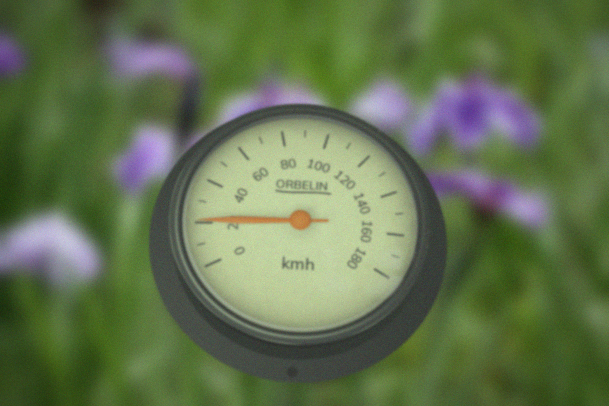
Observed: 20 km/h
